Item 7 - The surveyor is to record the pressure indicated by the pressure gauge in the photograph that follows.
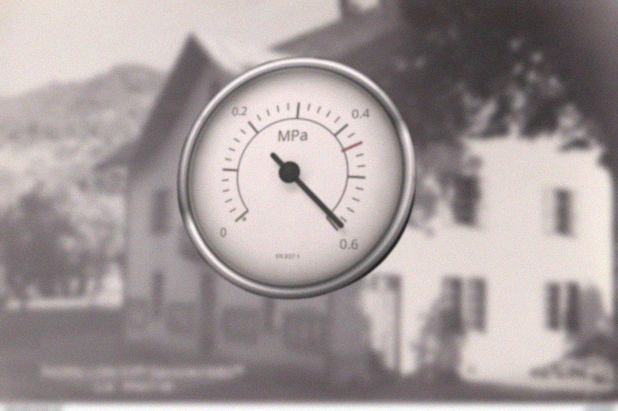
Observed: 0.59 MPa
